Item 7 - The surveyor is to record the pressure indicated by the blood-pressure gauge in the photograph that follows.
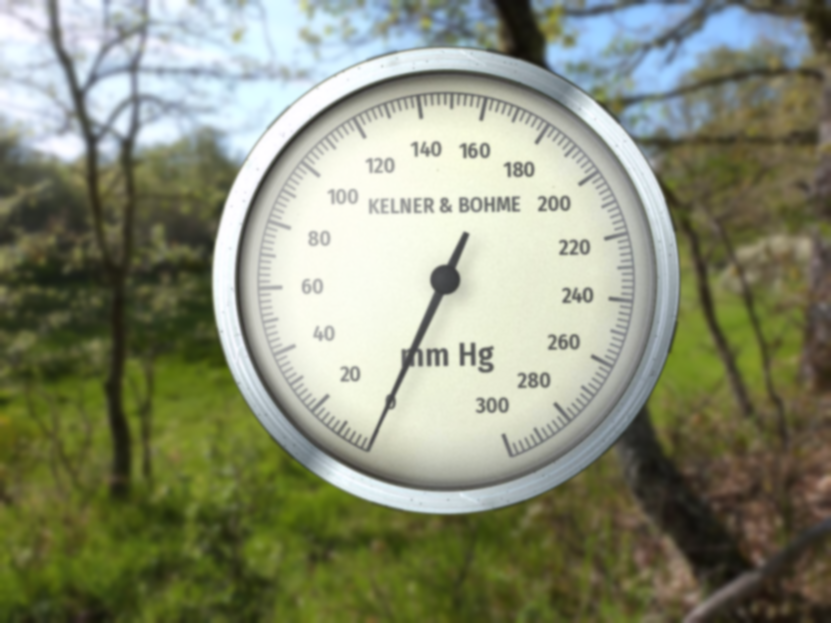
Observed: 0 mmHg
